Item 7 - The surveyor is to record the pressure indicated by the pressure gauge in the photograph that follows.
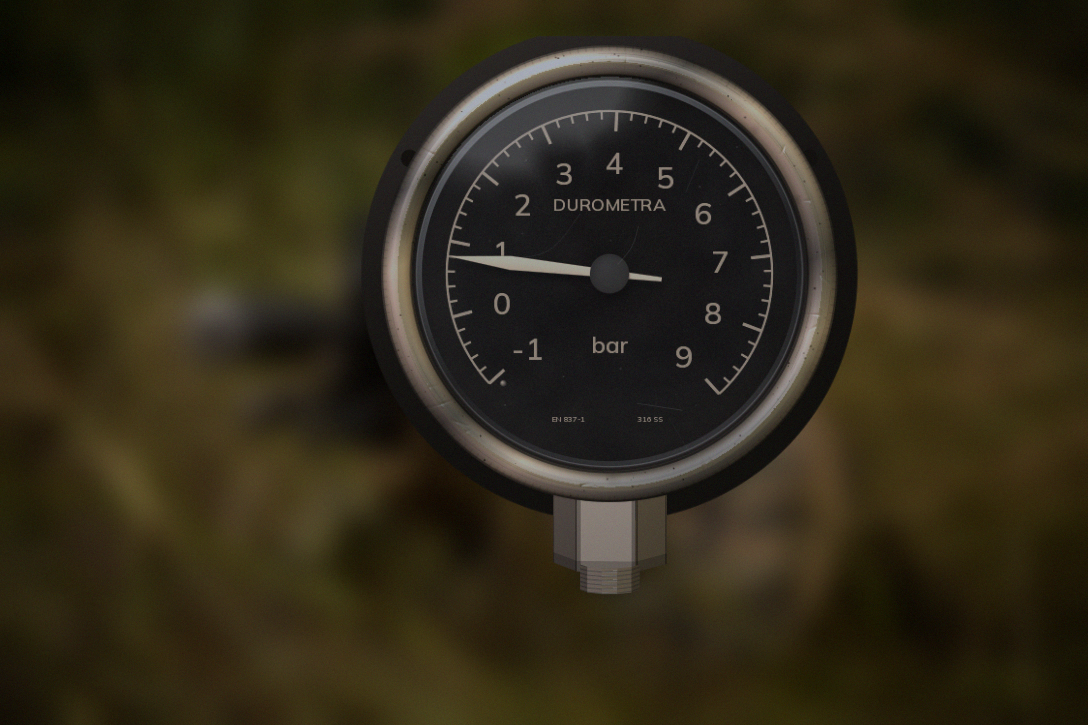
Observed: 0.8 bar
